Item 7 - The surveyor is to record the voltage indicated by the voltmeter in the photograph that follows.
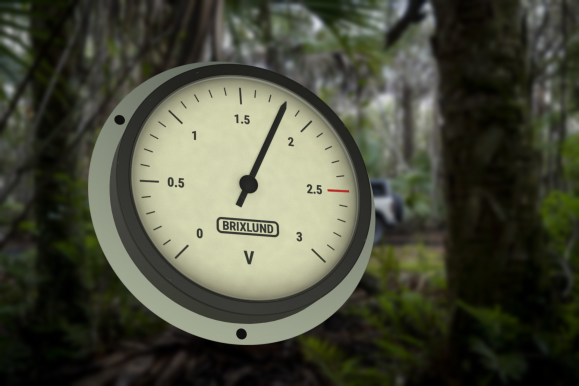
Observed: 1.8 V
